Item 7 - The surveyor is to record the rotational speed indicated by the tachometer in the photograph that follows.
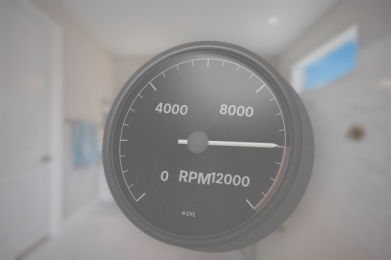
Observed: 10000 rpm
